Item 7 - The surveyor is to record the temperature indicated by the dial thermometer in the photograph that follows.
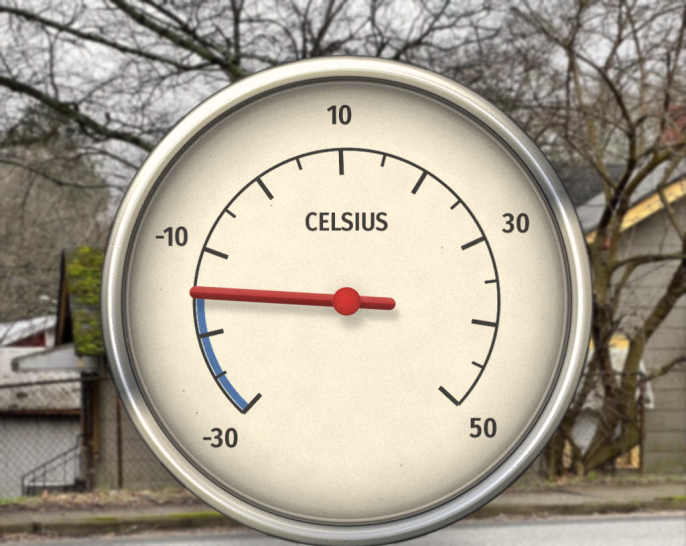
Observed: -15 °C
